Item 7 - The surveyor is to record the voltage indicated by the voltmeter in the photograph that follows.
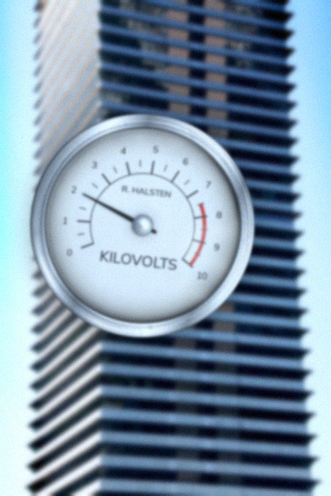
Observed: 2 kV
